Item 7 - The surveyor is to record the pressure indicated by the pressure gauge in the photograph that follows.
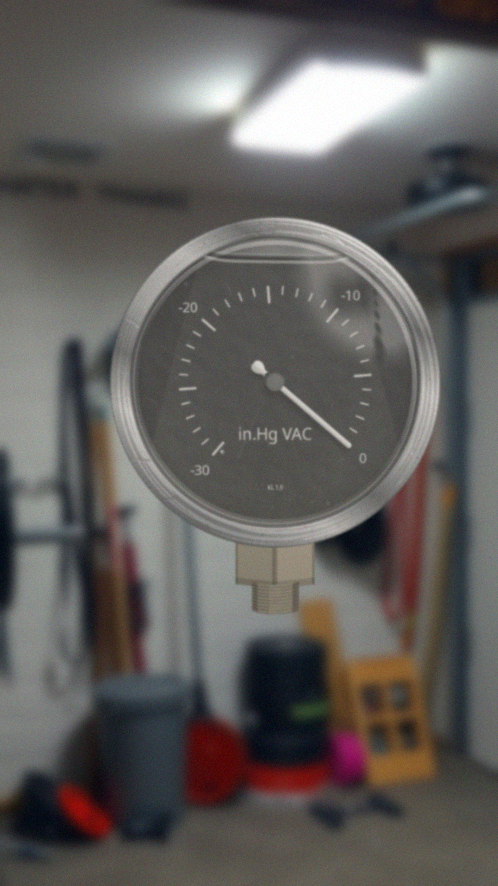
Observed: 0 inHg
